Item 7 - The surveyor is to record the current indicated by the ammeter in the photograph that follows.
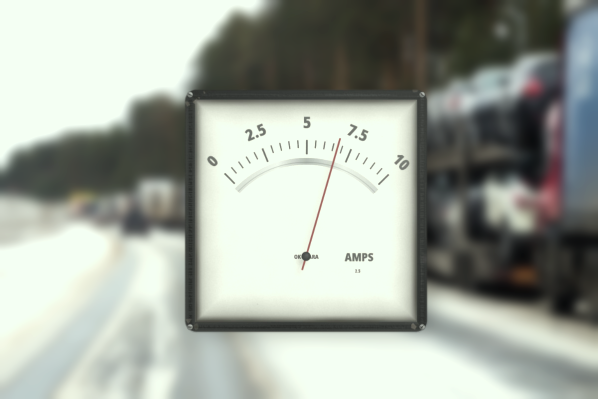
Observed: 6.75 A
